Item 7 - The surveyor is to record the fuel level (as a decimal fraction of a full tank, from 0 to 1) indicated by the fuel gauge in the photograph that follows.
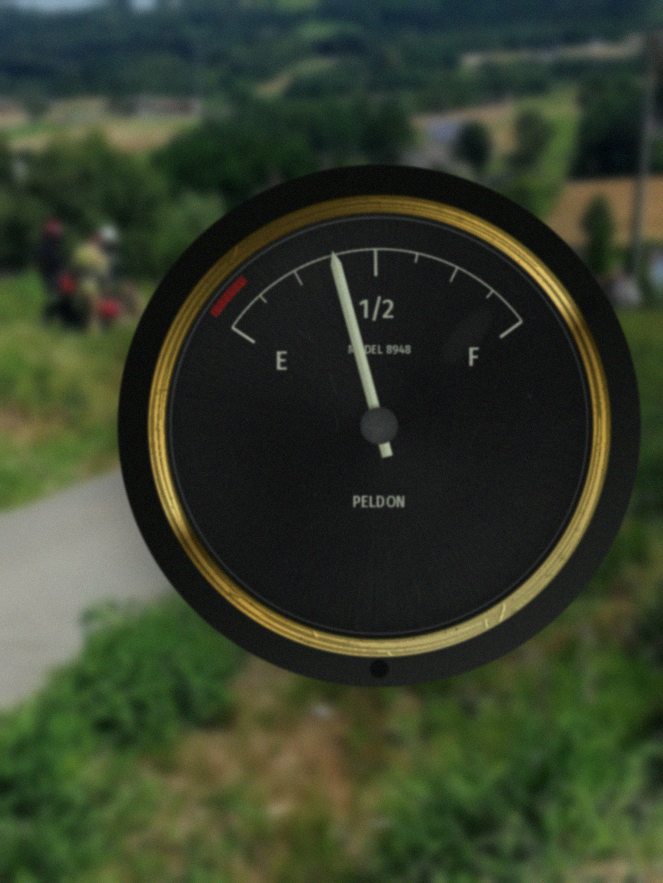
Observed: 0.375
